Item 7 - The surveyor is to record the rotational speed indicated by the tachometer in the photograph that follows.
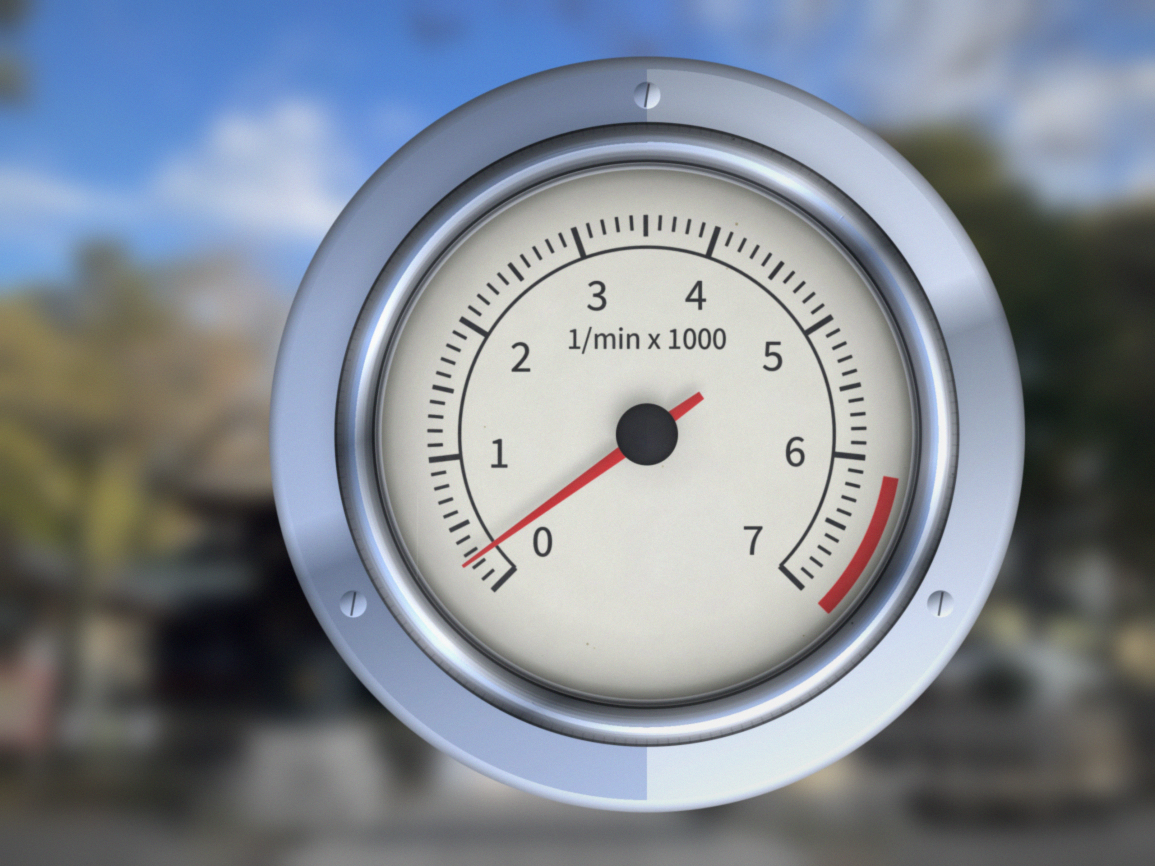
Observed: 250 rpm
